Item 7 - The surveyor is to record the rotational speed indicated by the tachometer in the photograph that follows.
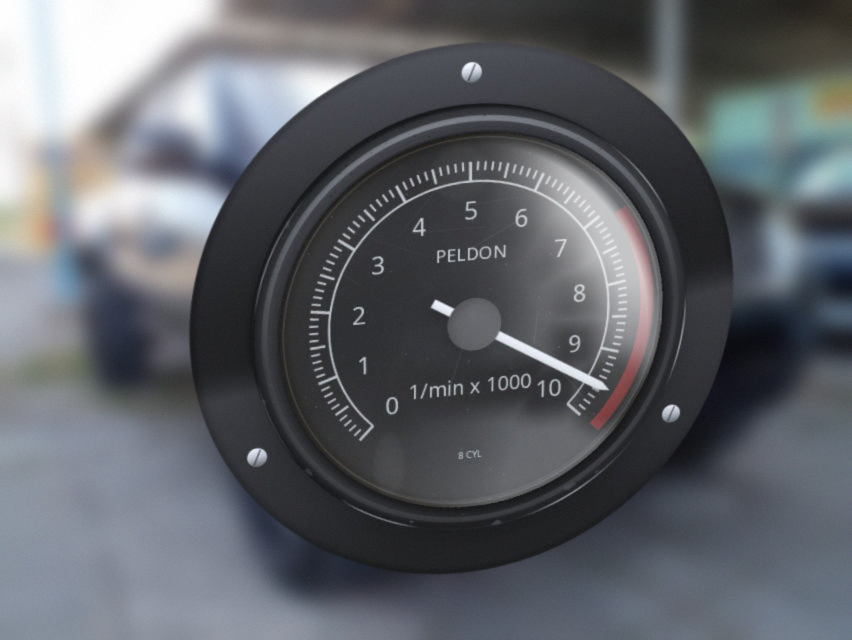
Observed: 9500 rpm
